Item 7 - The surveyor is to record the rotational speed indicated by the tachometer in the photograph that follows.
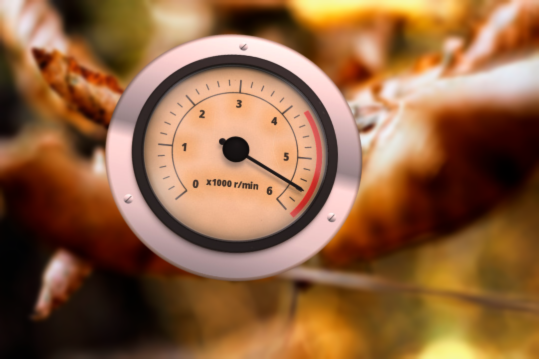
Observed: 5600 rpm
